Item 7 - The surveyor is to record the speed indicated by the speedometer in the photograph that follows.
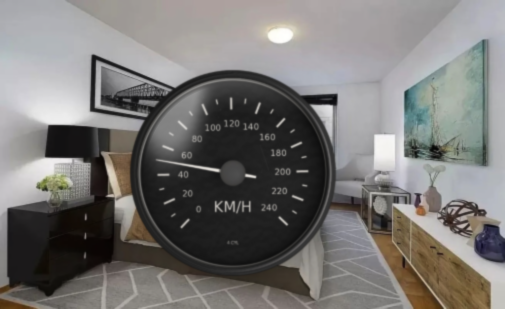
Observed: 50 km/h
